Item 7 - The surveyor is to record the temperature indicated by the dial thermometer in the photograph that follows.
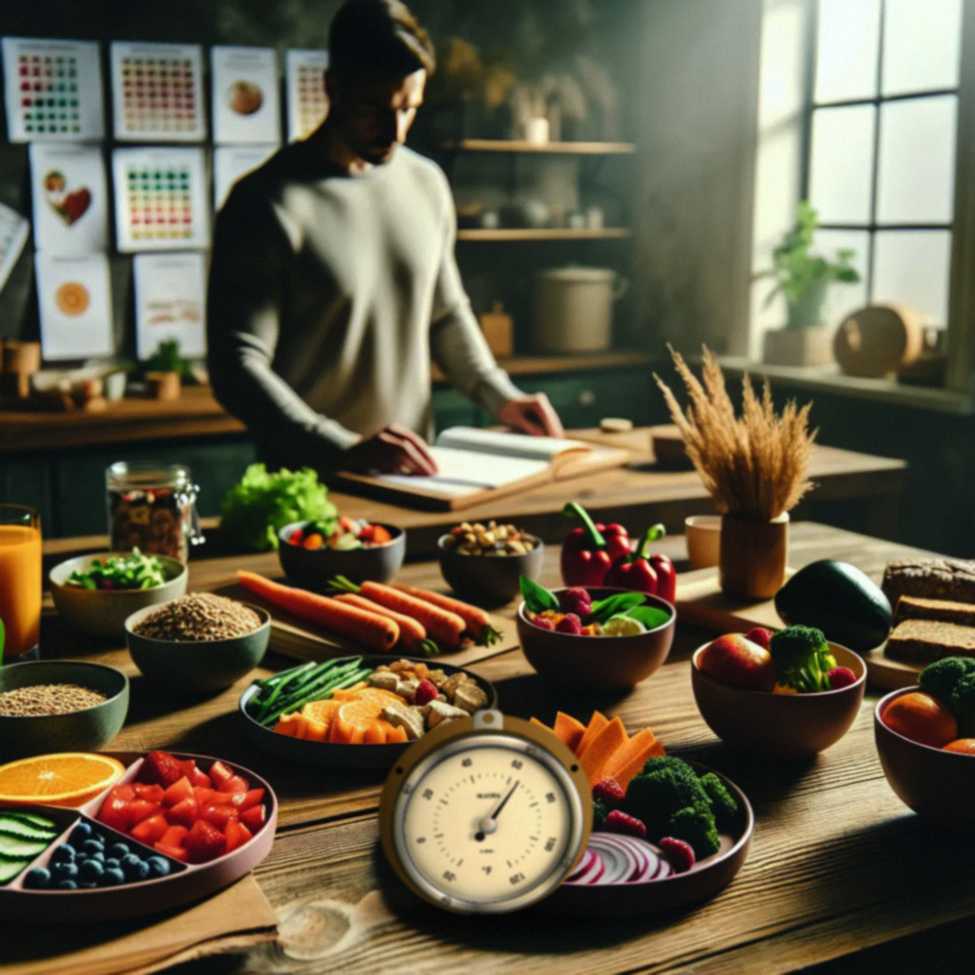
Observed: 64 °F
